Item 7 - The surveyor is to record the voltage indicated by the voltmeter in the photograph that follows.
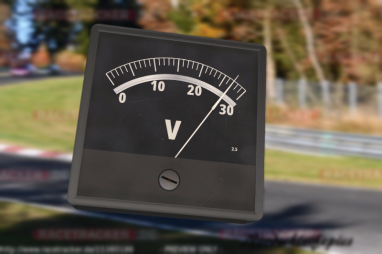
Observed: 27 V
